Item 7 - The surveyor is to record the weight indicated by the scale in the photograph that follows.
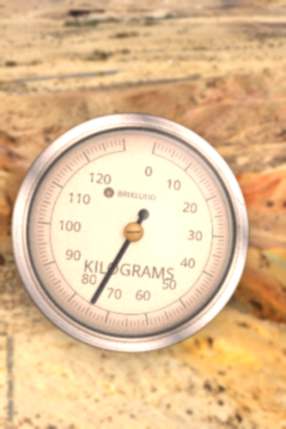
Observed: 75 kg
